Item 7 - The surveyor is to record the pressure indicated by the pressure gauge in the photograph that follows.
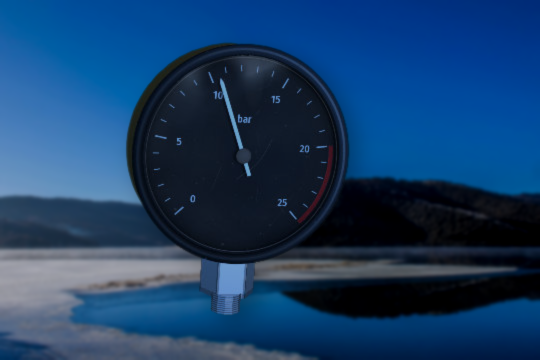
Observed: 10.5 bar
